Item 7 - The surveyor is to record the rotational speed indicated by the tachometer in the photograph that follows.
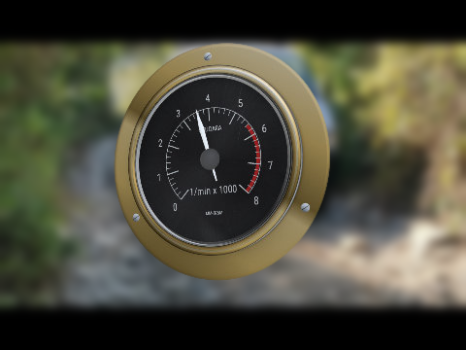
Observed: 3600 rpm
